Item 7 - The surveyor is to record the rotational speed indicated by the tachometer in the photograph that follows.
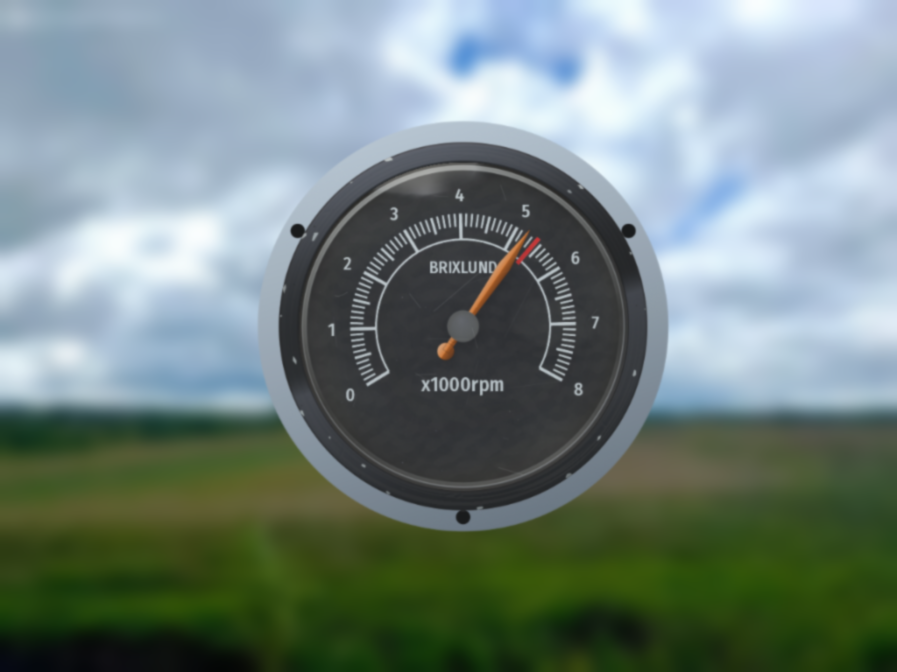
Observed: 5200 rpm
